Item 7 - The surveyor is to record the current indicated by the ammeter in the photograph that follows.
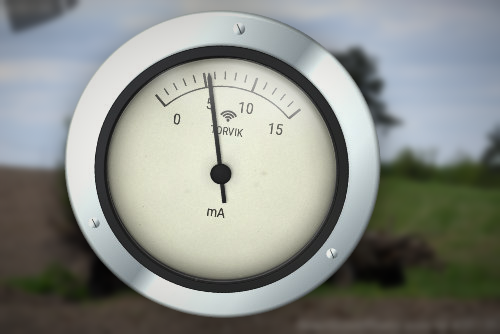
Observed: 5.5 mA
